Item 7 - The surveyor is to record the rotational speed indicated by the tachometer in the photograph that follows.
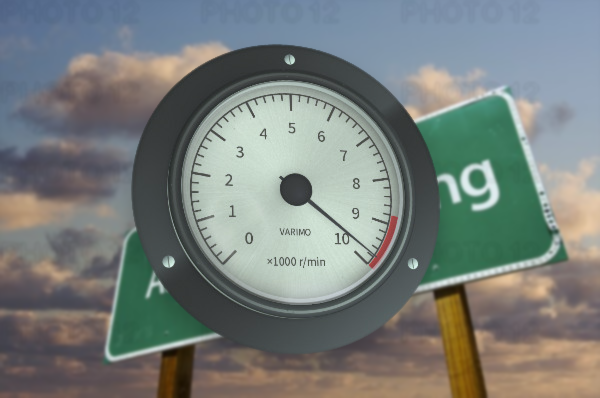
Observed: 9800 rpm
